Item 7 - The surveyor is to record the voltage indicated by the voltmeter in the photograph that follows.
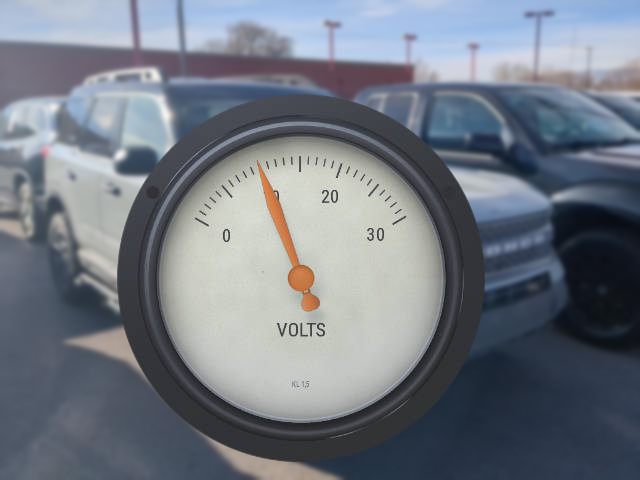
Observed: 10 V
